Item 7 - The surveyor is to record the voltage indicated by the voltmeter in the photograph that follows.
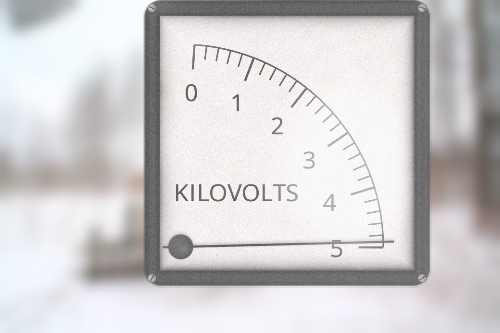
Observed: 4.9 kV
